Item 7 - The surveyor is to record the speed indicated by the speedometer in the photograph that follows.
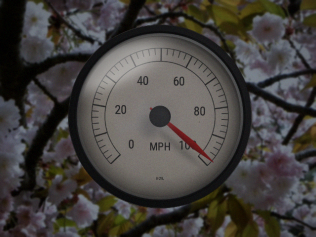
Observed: 98 mph
